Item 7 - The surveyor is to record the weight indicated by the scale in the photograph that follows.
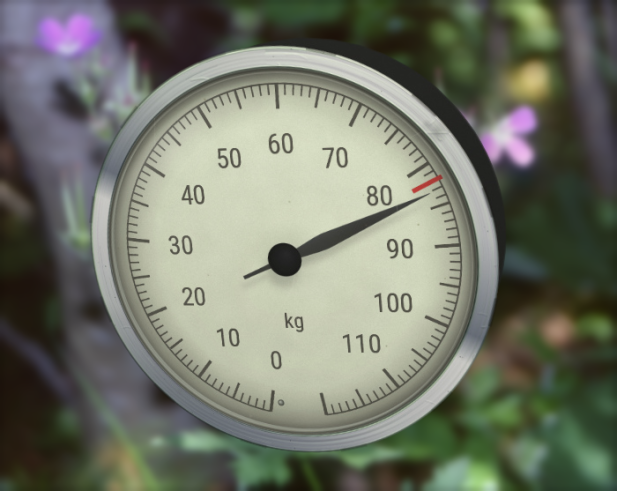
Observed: 83 kg
